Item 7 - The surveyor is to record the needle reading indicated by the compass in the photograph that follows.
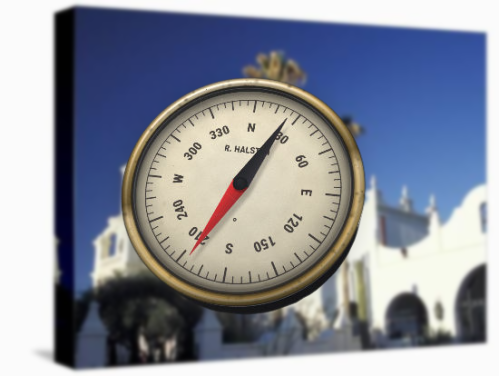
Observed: 205 °
